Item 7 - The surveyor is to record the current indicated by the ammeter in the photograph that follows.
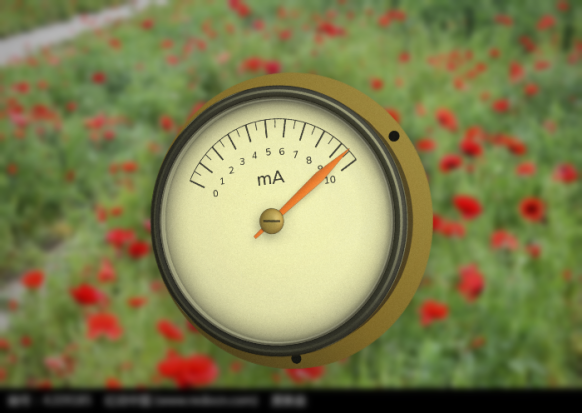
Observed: 9.5 mA
